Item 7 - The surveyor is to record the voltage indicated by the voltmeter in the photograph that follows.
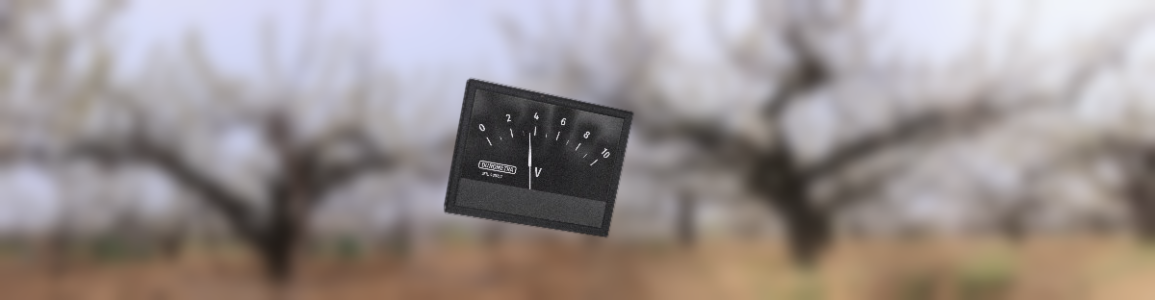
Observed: 3.5 V
